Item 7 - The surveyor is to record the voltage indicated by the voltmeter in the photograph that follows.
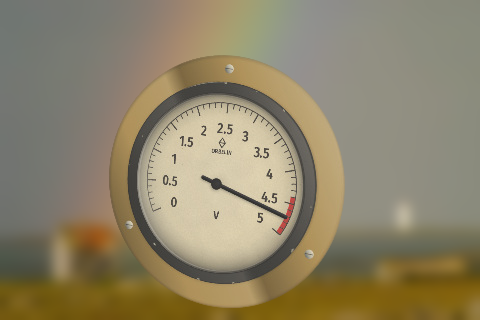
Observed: 4.7 V
